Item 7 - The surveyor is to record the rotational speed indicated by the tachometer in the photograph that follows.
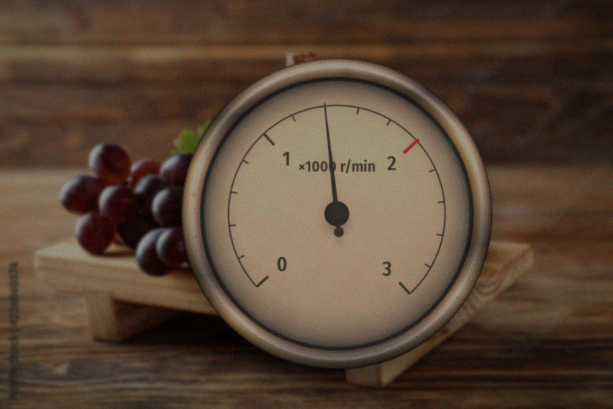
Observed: 1400 rpm
